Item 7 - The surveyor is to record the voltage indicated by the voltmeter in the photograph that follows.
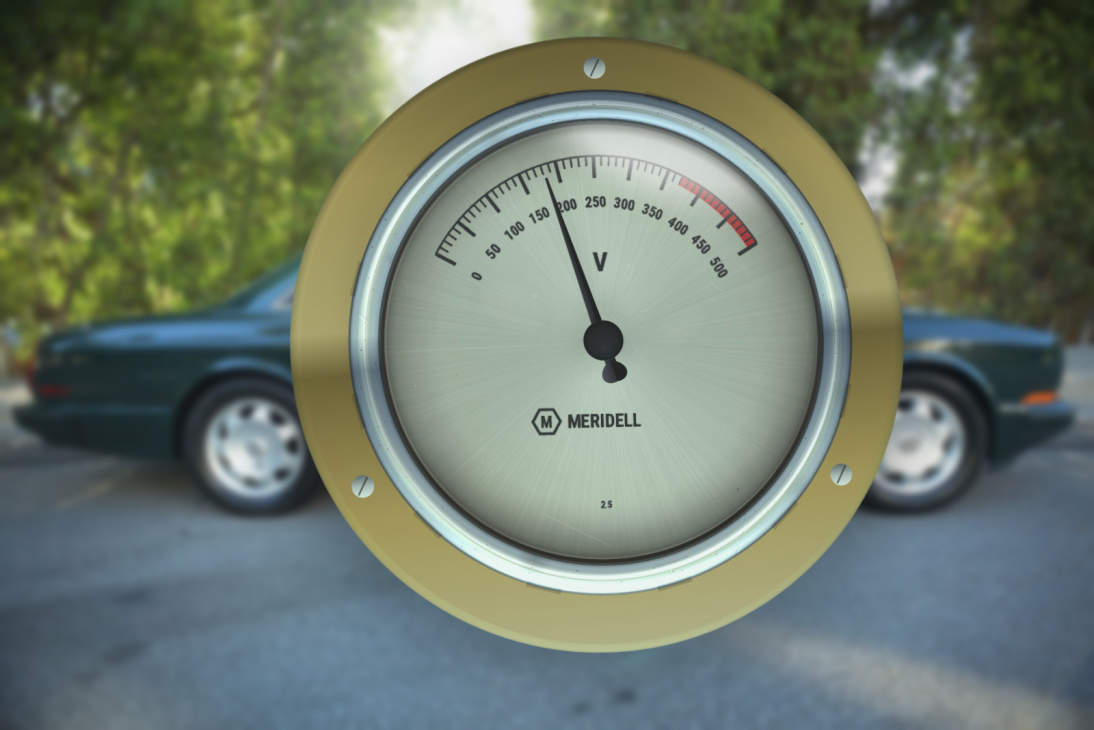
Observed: 180 V
